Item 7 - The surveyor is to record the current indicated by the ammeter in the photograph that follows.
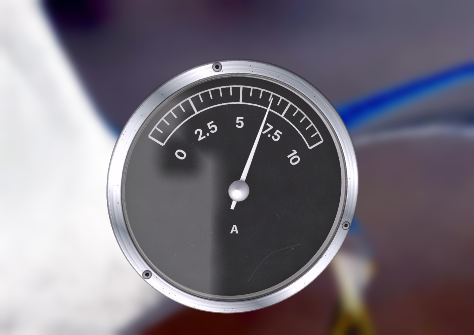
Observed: 6.5 A
